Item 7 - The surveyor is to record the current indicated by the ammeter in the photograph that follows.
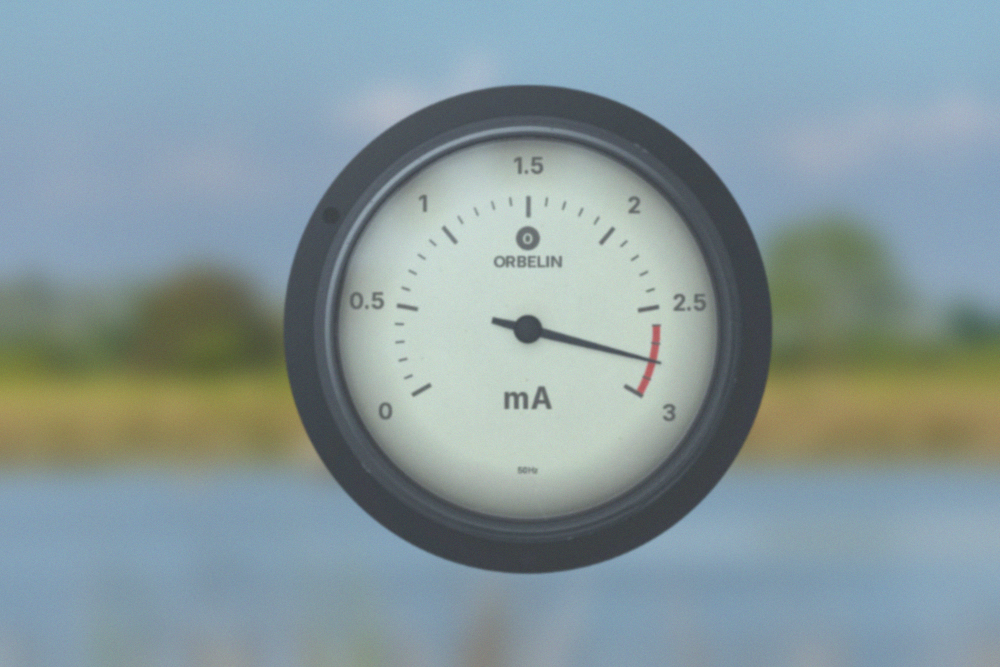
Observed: 2.8 mA
